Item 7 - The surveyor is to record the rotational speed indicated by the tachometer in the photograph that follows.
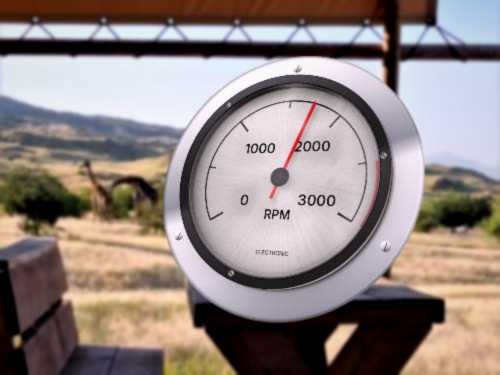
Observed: 1750 rpm
